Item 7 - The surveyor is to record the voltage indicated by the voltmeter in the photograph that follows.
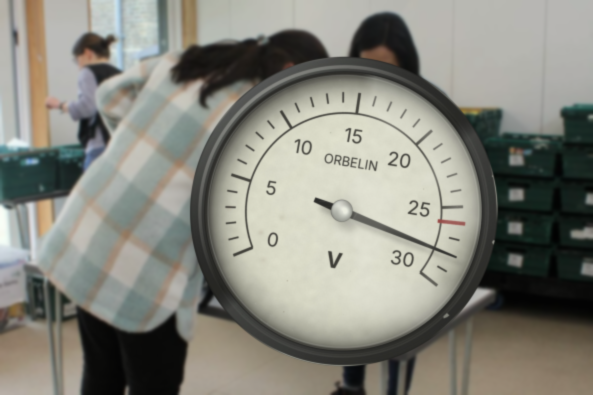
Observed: 28 V
